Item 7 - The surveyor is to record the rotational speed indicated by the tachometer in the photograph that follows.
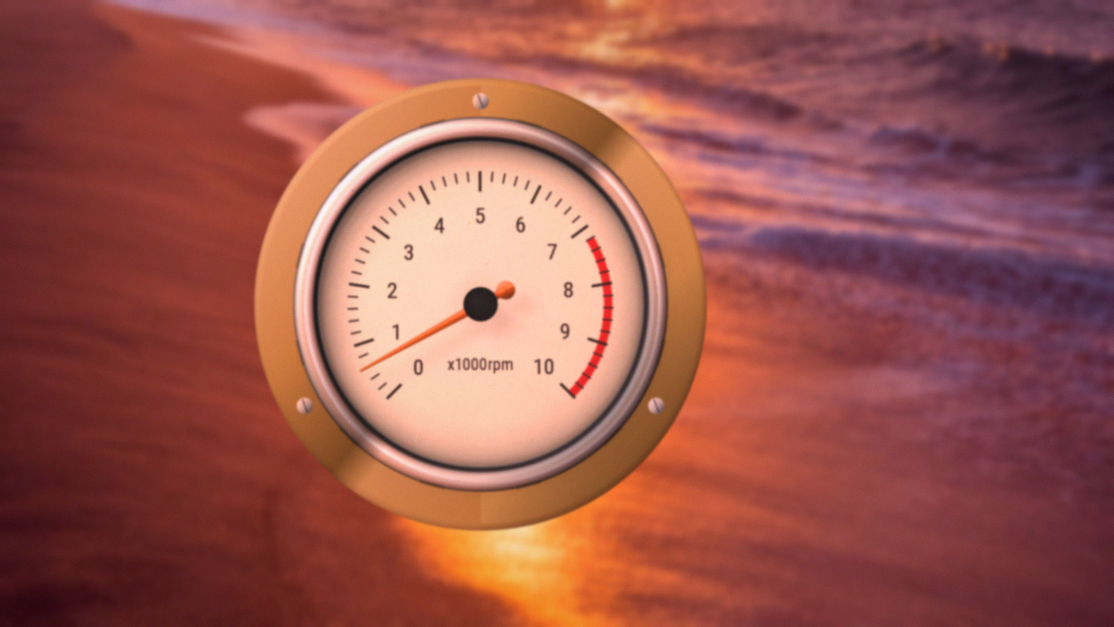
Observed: 600 rpm
